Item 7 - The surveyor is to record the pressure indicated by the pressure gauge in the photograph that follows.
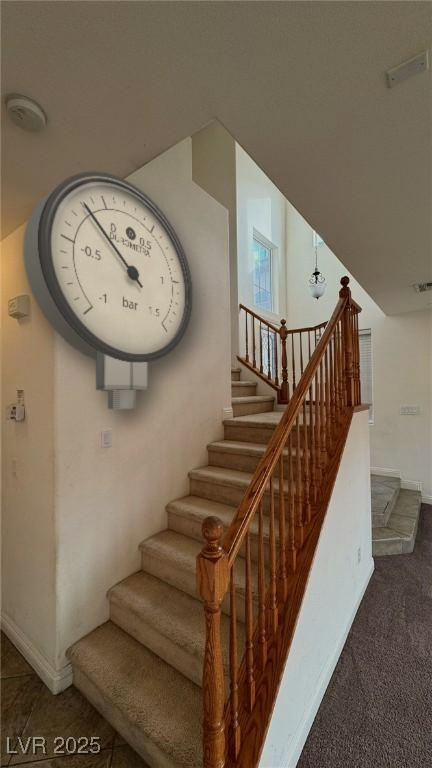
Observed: -0.2 bar
